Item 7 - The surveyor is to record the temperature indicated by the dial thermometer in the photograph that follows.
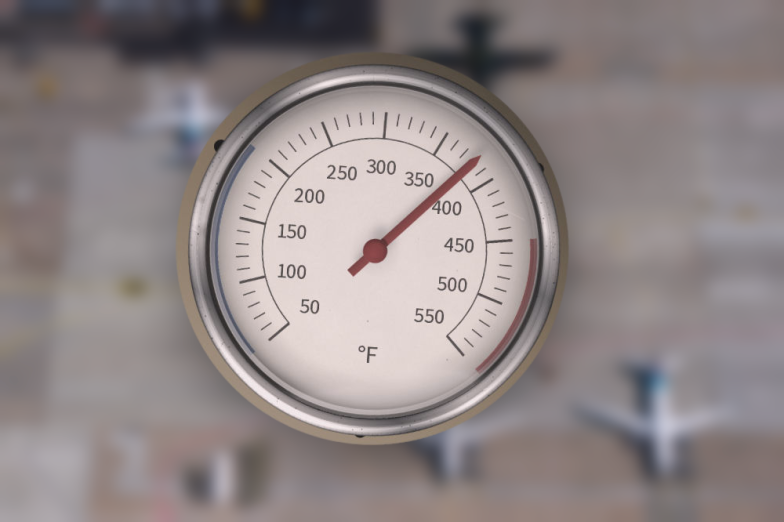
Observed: 380 °F
